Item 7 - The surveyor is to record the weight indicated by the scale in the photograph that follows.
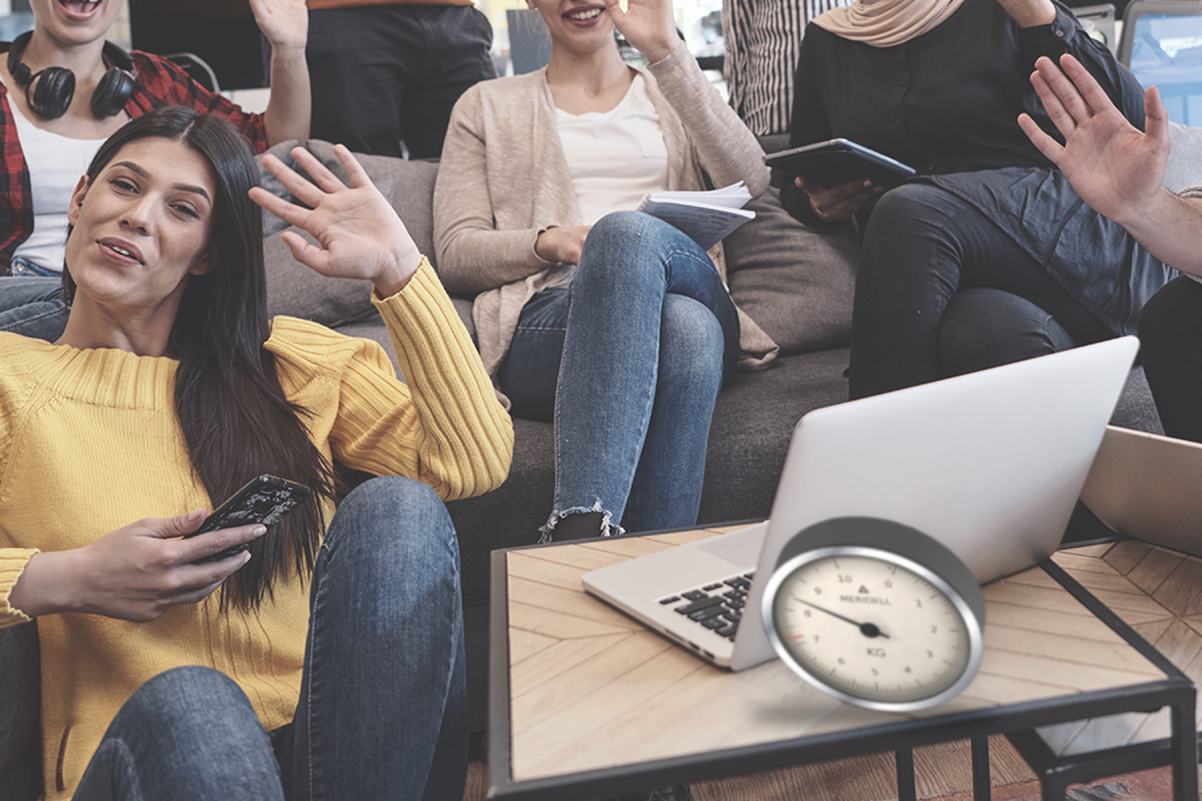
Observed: 8.5 kg
